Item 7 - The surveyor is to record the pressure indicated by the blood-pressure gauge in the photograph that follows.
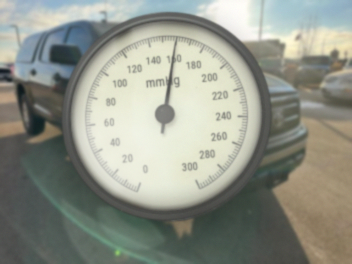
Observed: 160 mmHg
